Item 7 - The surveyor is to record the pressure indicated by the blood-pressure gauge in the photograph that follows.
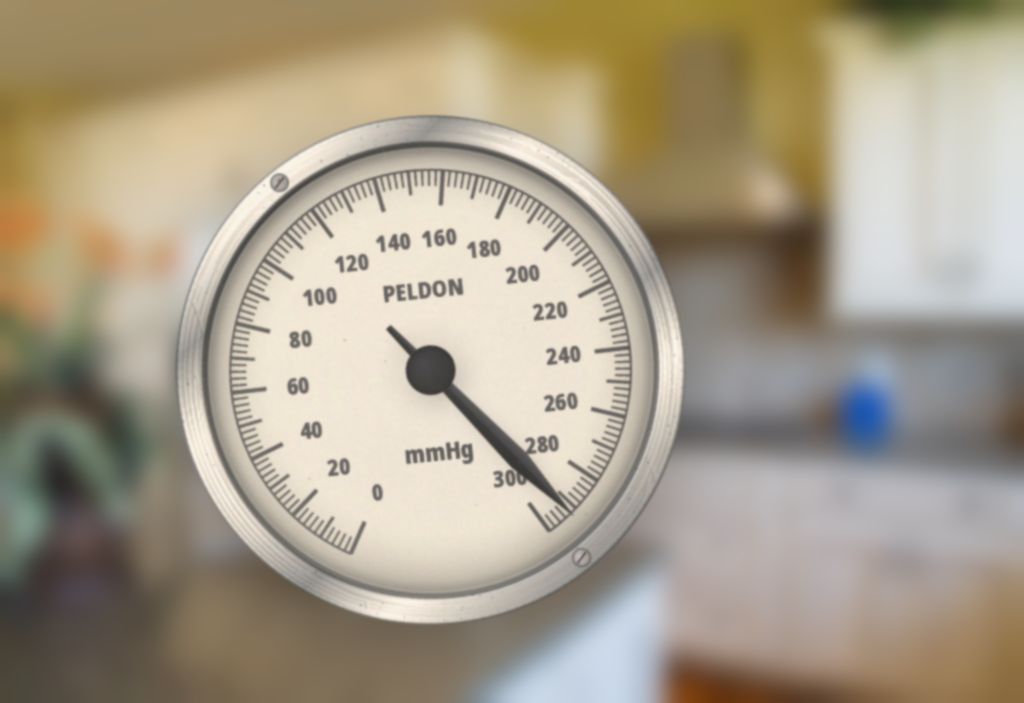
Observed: 292 mmHg
